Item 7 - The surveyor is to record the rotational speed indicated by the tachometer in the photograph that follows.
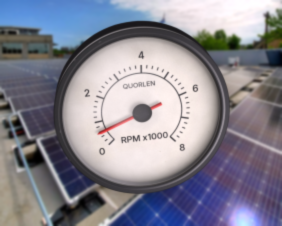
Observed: 600 rpm
